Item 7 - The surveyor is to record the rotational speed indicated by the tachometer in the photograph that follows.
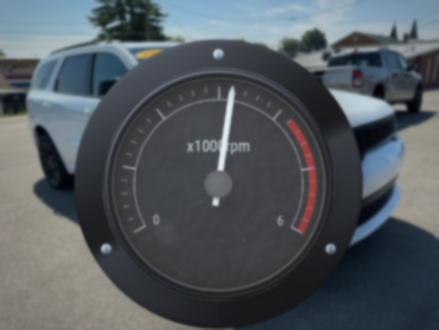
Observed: 3200 rpm
